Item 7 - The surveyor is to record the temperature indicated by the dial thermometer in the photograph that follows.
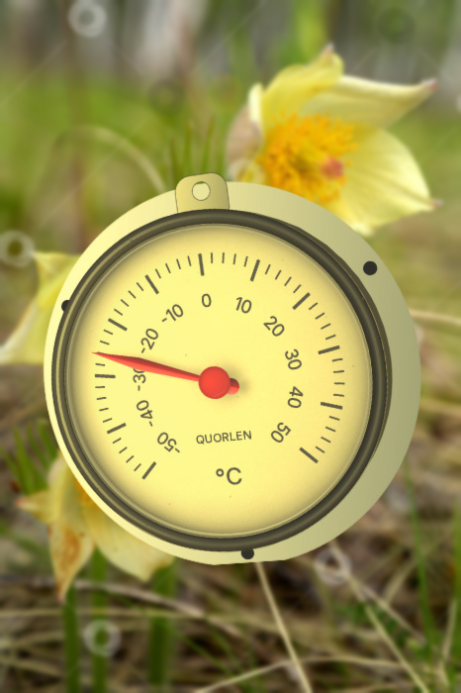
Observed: -26 °C
